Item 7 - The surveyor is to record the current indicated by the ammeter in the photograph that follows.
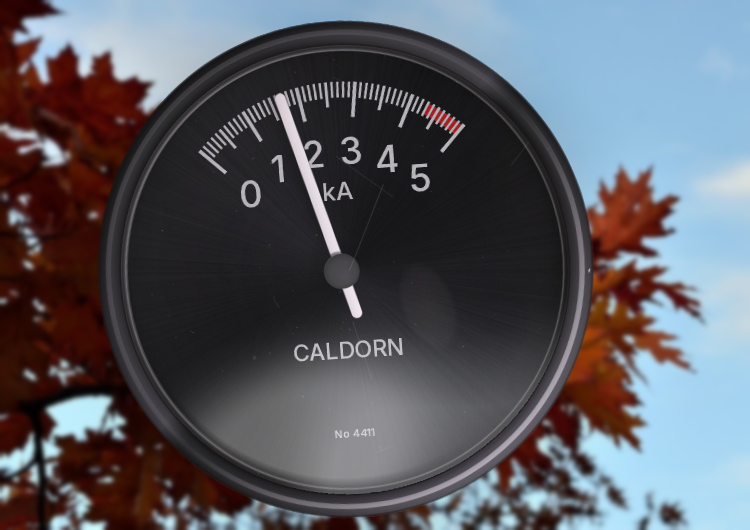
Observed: 1.7 kA
